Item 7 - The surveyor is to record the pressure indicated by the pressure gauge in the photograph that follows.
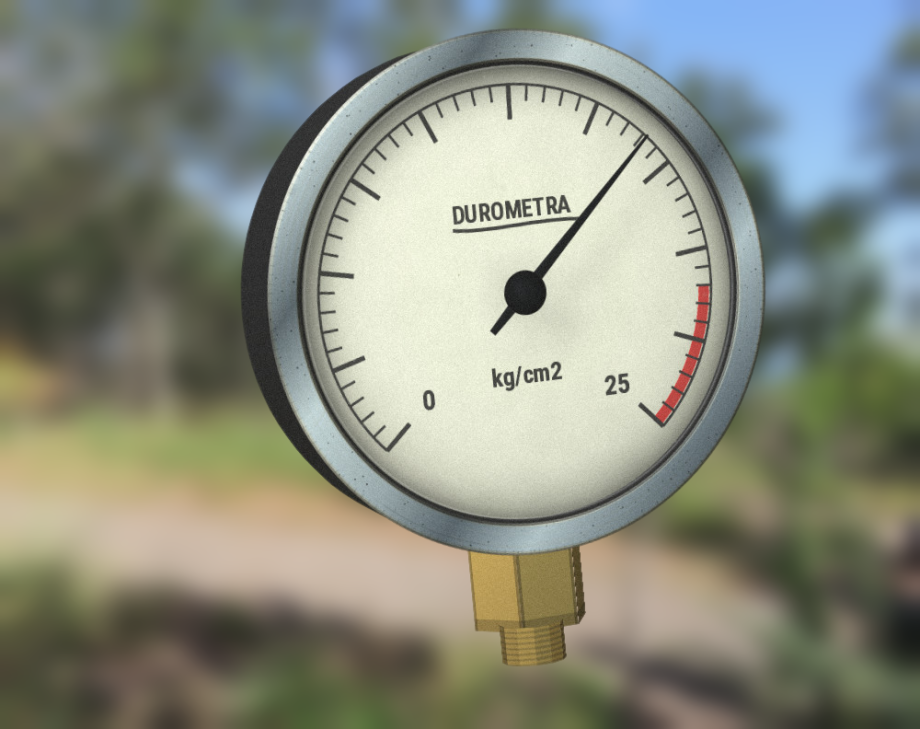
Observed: 16.5 kg/cm²
